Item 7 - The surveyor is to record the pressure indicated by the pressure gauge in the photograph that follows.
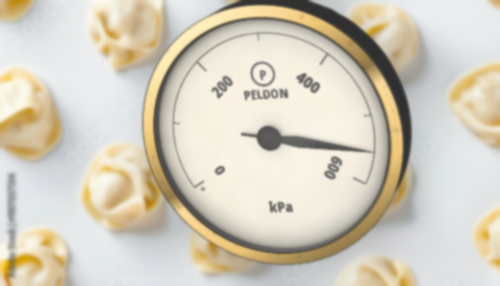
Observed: 550 kPa
